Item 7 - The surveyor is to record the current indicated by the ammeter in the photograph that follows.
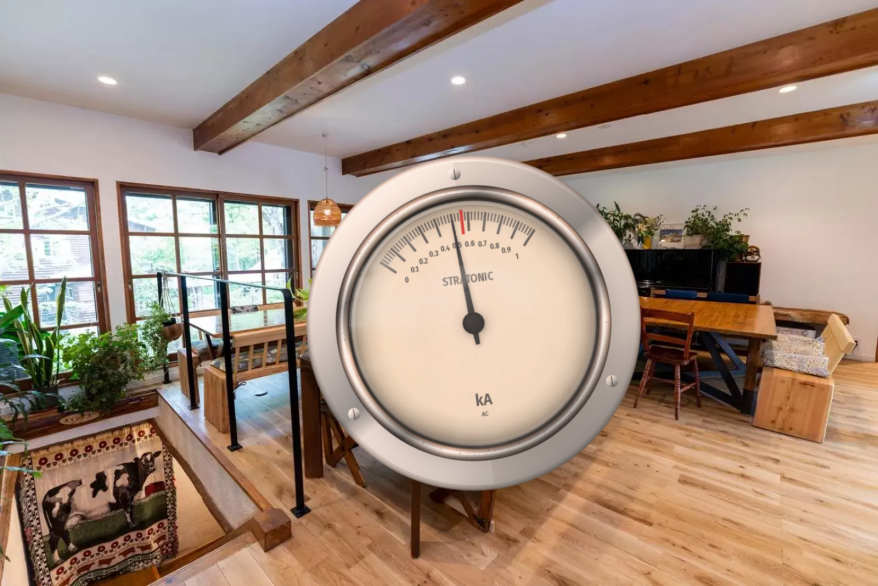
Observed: 0.5 kA
